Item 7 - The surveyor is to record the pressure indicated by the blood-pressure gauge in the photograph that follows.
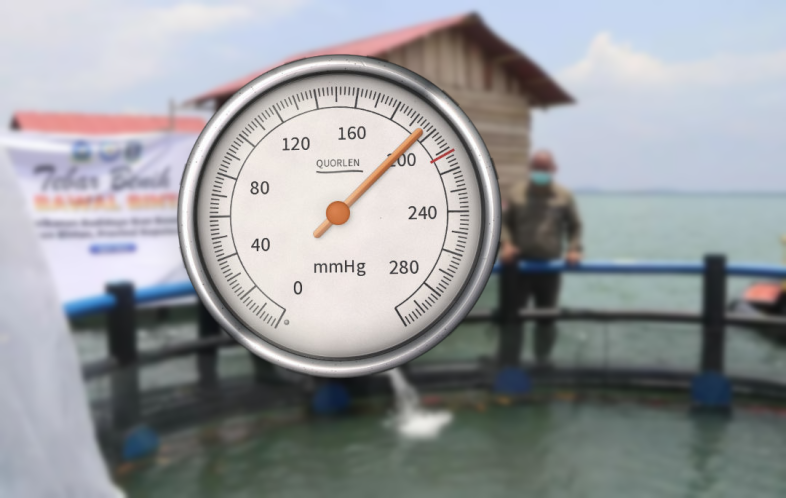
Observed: 196 mmHg
